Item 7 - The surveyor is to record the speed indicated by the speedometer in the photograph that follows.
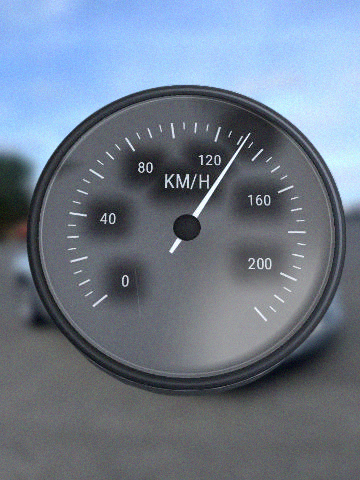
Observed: 132.5 km/h
